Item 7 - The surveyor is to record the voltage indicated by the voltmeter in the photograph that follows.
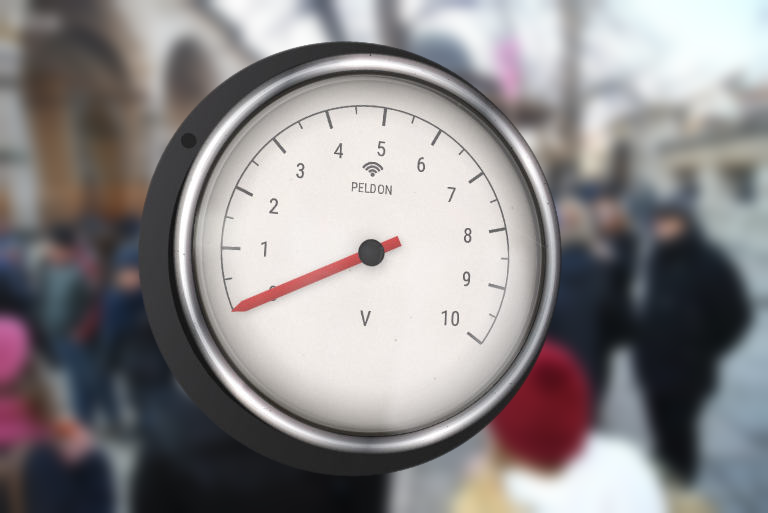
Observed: 0 V
